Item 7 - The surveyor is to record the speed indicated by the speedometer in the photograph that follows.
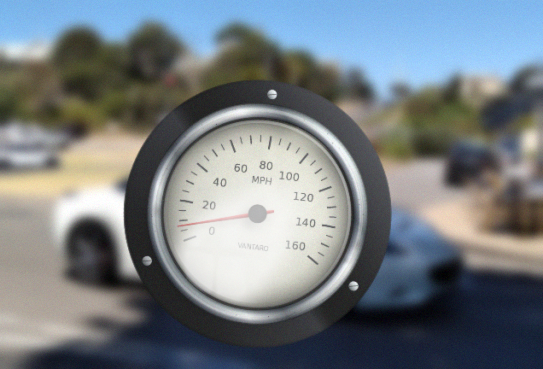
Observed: 7.5 mph
